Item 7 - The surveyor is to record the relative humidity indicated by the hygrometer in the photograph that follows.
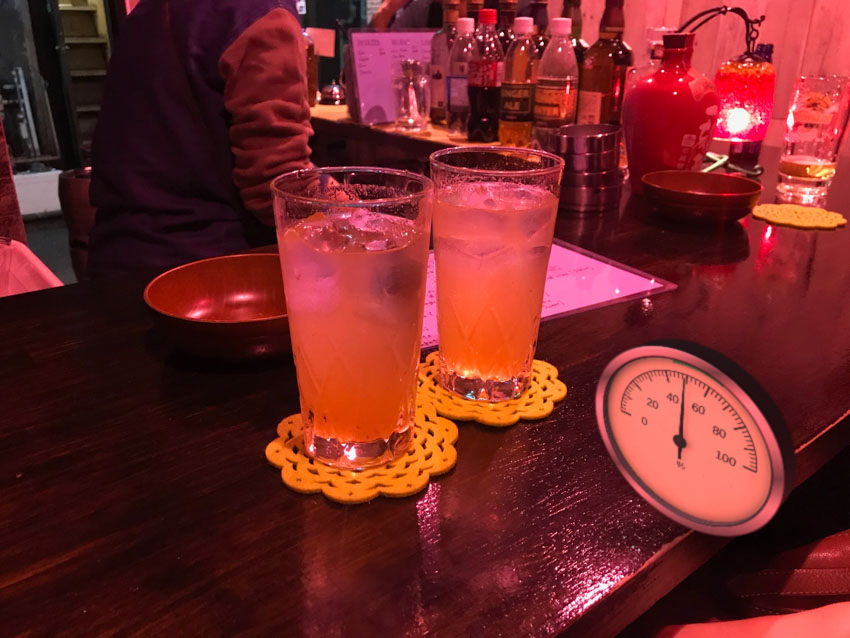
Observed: 50 %
